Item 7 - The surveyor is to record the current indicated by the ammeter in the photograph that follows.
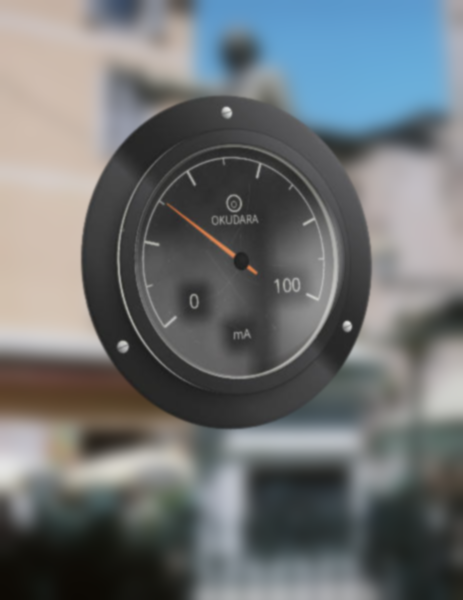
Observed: 30 mA
